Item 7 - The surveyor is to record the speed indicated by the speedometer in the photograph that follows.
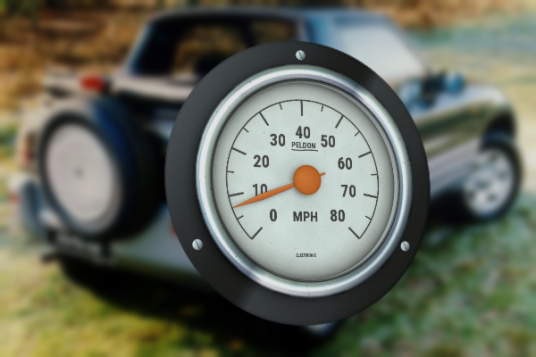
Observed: 7.5 mph
